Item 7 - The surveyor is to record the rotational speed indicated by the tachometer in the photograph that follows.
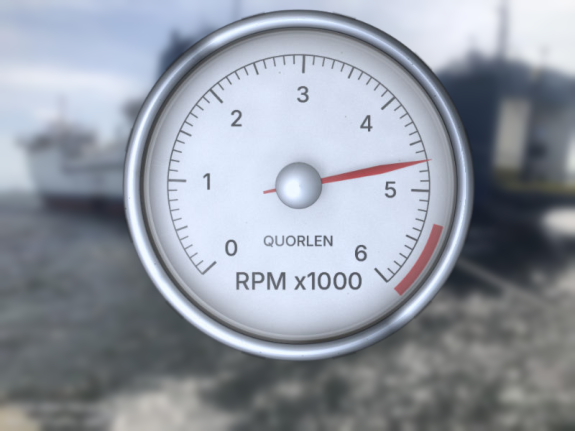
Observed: 4700 rpm
